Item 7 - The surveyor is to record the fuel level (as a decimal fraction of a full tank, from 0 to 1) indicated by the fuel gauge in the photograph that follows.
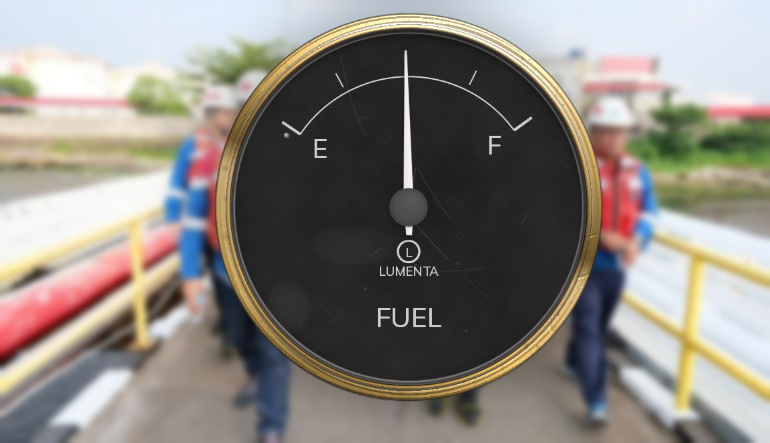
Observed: 0.5
